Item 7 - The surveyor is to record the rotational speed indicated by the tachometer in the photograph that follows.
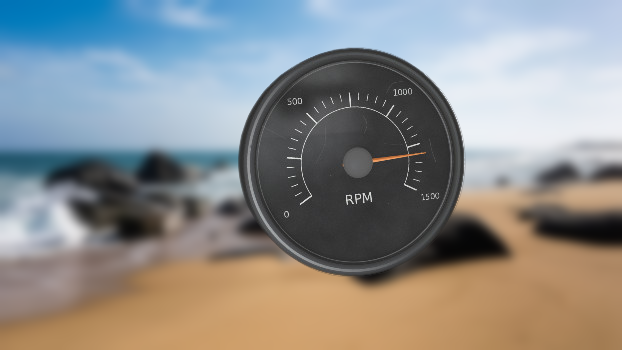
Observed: 1300 rpm
